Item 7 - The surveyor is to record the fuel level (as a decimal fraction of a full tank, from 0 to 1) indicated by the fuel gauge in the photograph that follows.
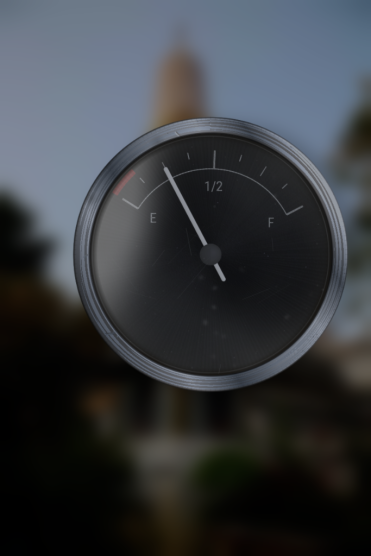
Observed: 0.25
